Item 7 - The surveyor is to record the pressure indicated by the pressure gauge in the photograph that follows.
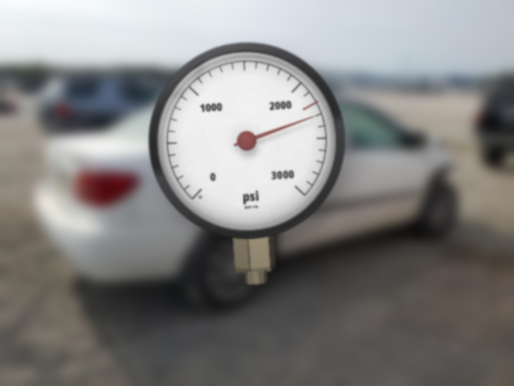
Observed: 2300 psi
